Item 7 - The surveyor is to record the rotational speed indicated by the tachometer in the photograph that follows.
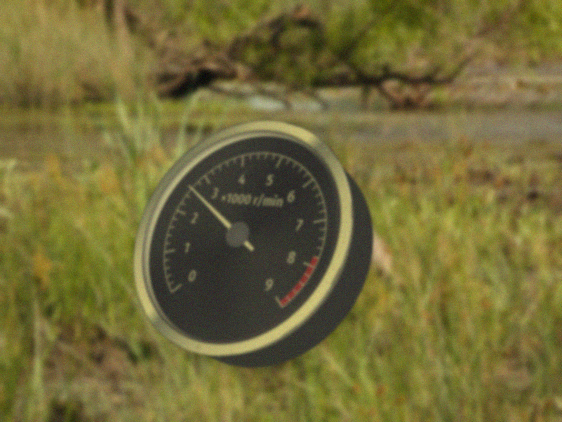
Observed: 2600 rpm
